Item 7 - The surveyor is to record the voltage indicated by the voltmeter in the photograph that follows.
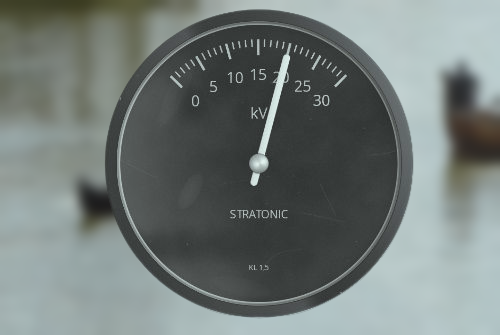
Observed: 20 kV
